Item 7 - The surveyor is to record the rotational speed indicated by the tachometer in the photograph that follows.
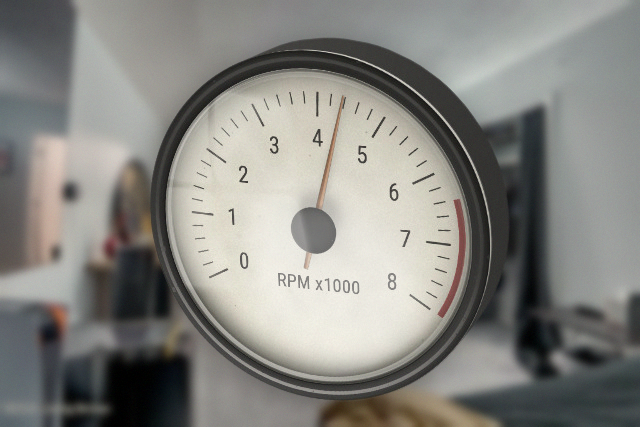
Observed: 4400 rpm
